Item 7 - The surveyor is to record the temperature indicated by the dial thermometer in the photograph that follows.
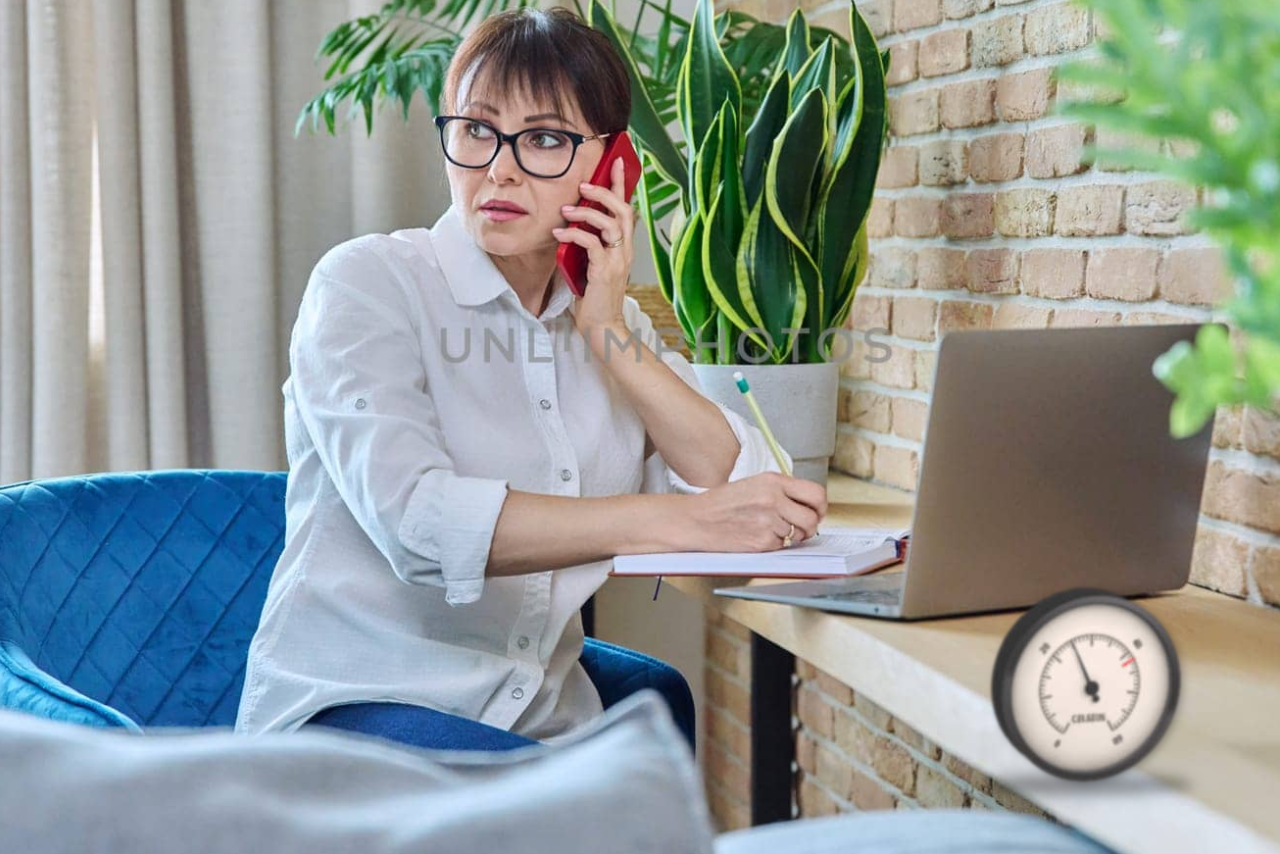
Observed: 25 °C
